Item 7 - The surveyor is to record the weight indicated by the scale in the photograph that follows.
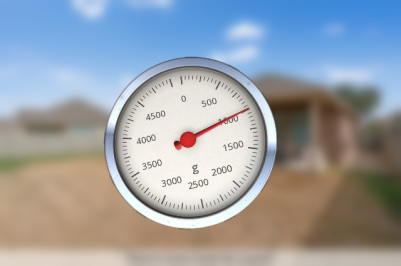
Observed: 1000 g
